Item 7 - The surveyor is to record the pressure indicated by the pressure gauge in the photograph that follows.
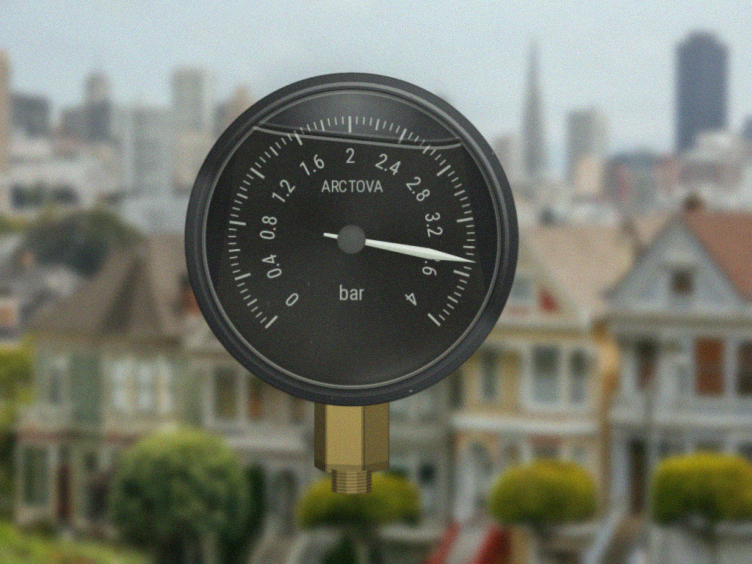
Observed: 3.5 bar
